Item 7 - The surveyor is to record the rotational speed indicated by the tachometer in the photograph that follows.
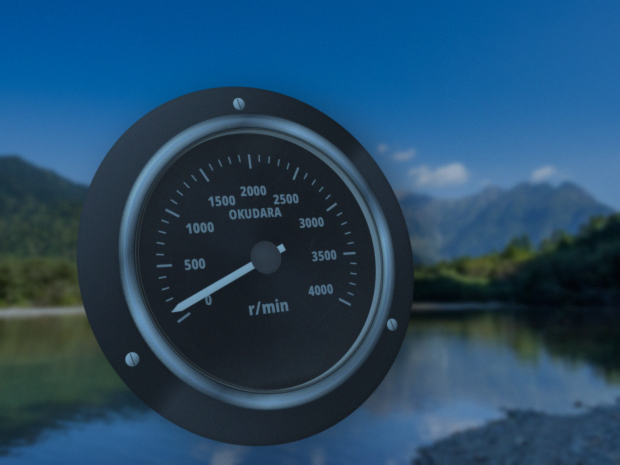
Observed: 100 rpm
